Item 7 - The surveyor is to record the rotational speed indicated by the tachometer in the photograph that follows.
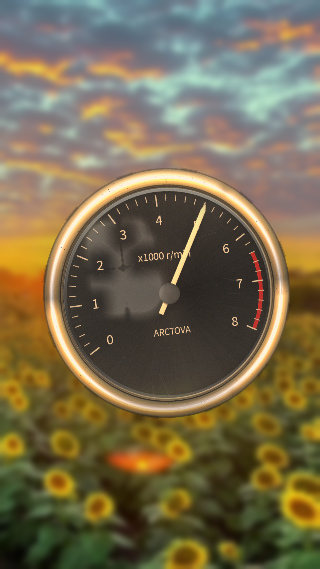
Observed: 5000 rpm
